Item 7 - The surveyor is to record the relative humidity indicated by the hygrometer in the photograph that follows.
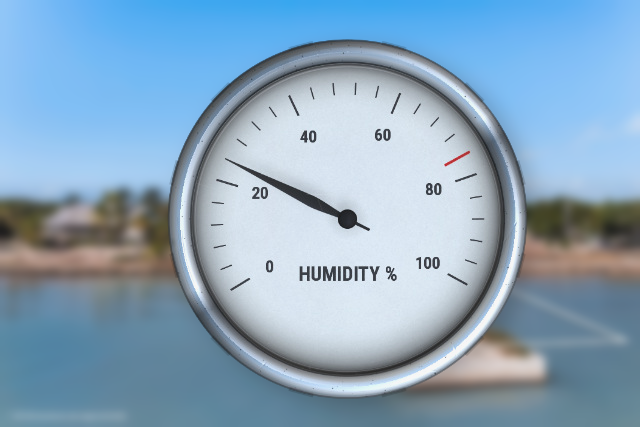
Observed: 24 %
